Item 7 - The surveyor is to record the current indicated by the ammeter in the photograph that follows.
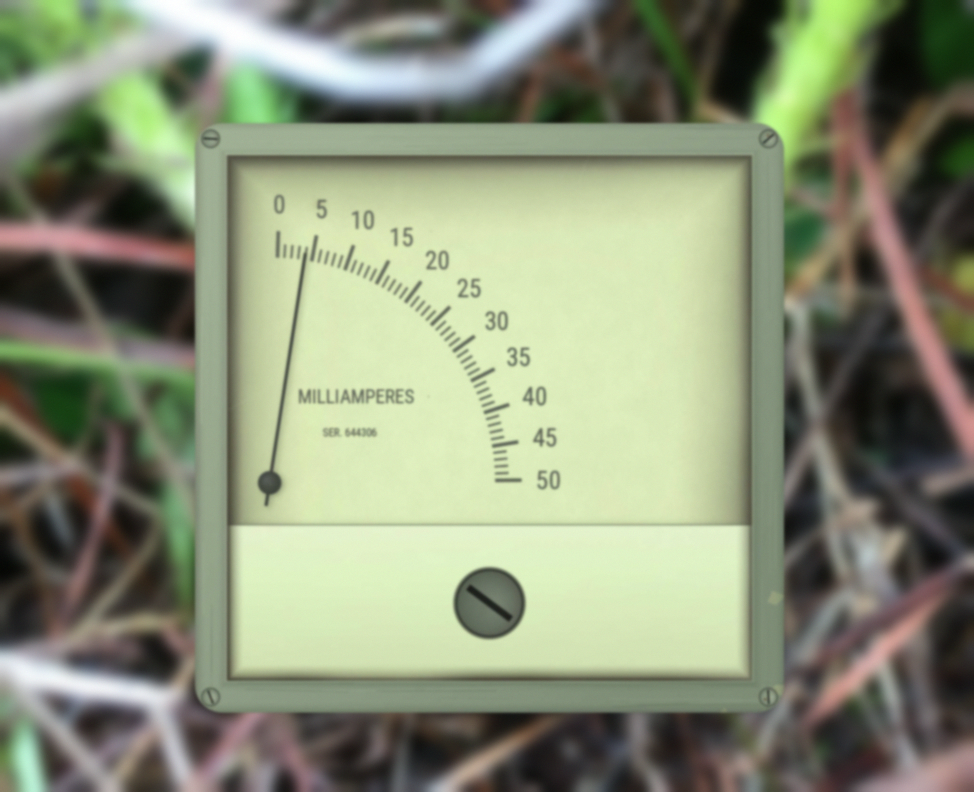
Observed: 4 mA
